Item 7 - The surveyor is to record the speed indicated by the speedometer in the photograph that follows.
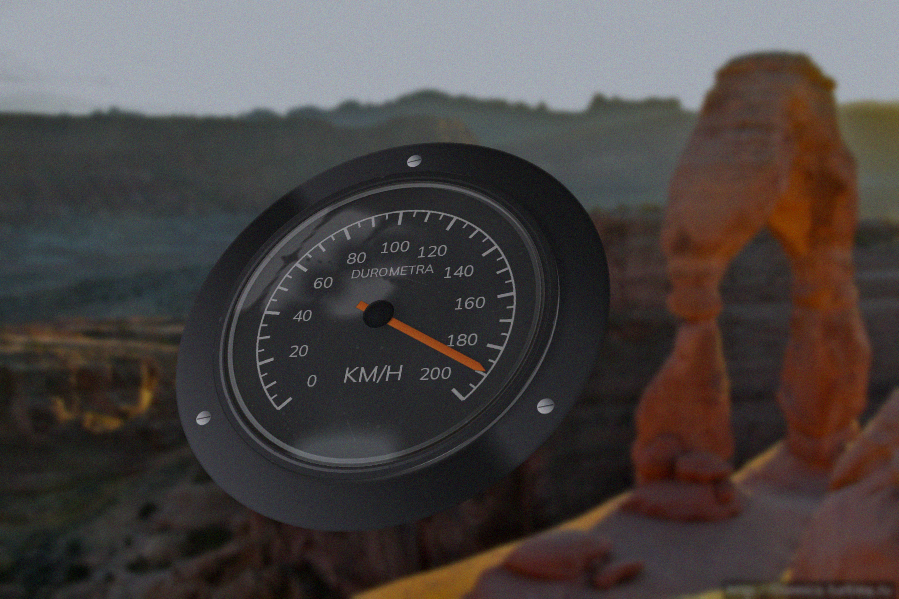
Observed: 190 km/h
